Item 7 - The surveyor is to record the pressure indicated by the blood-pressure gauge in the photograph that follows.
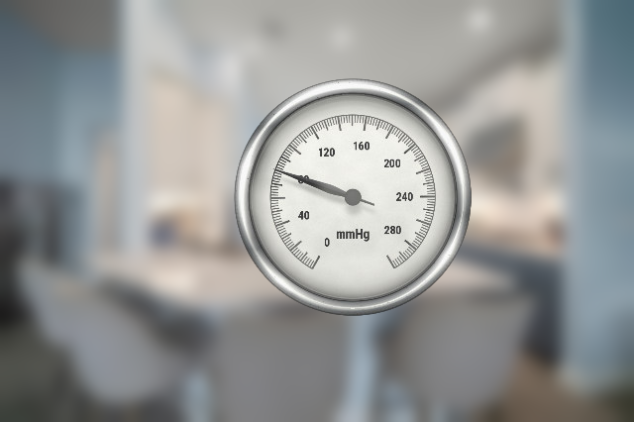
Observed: 80 mmHg
